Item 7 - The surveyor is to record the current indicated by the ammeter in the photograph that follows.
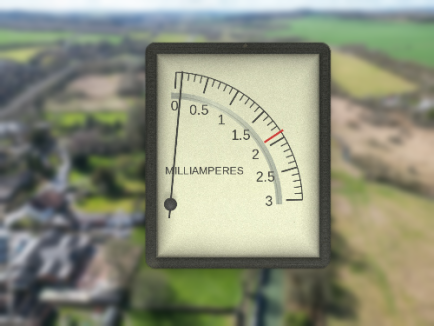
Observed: 0.1 mA
